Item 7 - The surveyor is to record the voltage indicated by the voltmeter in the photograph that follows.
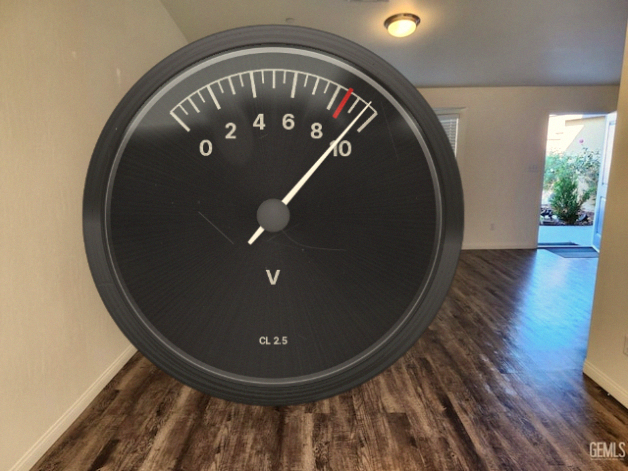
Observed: 9.5 V
